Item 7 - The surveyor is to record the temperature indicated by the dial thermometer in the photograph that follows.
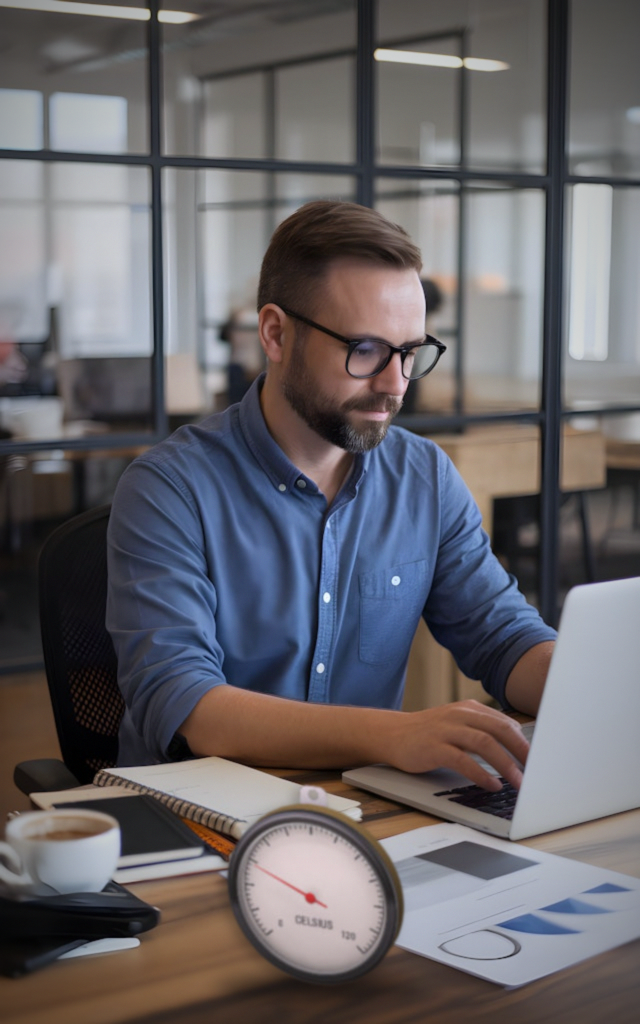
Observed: 30 °C
